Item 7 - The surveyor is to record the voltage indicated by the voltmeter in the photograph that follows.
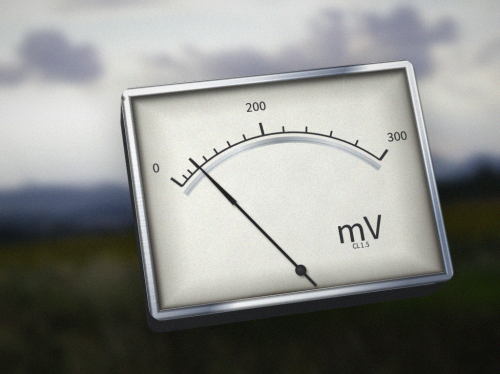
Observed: 100 mV
